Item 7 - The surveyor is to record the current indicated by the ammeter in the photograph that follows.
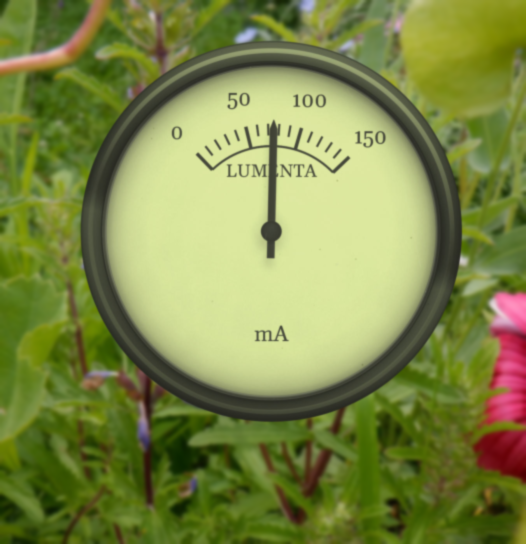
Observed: 75 mA
